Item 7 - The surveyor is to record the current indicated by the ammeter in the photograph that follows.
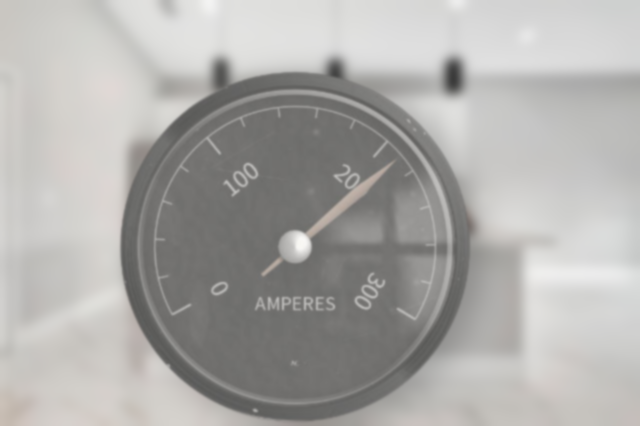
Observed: 210 A
